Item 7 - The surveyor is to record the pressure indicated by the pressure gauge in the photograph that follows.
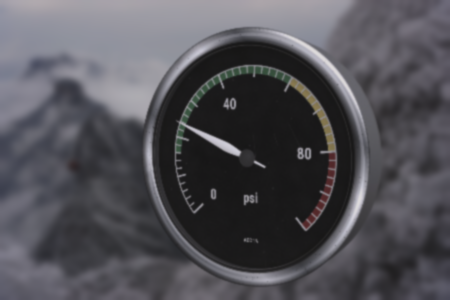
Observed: 24 psi
